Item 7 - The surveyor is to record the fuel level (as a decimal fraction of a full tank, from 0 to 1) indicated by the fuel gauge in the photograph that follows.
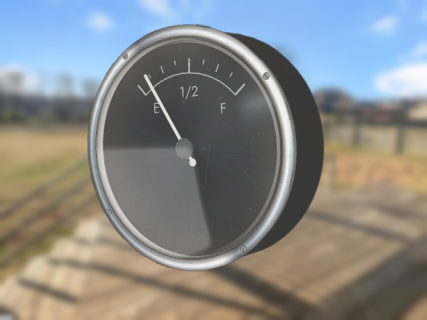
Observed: 0.125
